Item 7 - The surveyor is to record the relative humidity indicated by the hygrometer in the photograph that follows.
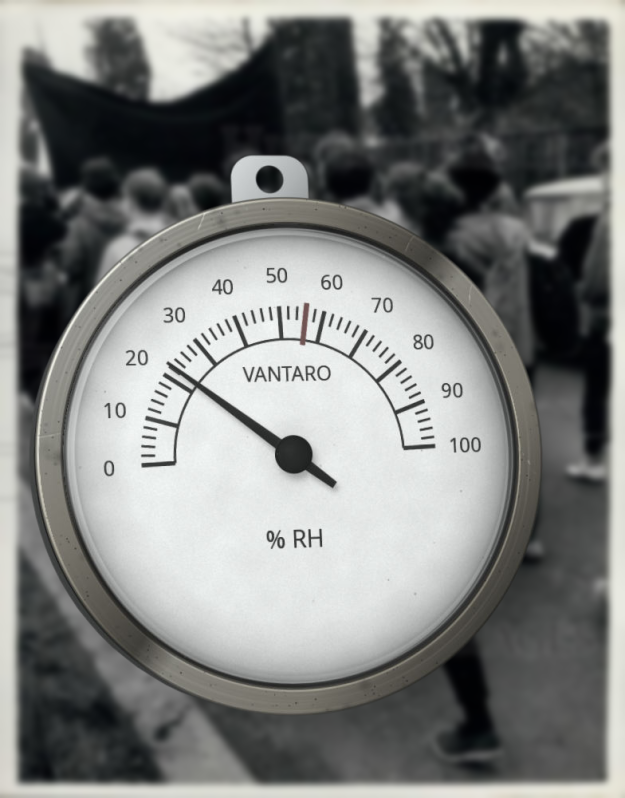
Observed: 22 %
